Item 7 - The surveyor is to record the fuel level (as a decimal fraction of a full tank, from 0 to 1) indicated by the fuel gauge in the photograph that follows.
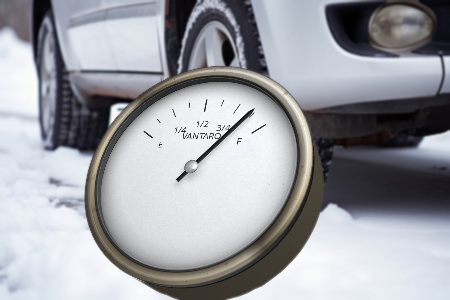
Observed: 0.875
